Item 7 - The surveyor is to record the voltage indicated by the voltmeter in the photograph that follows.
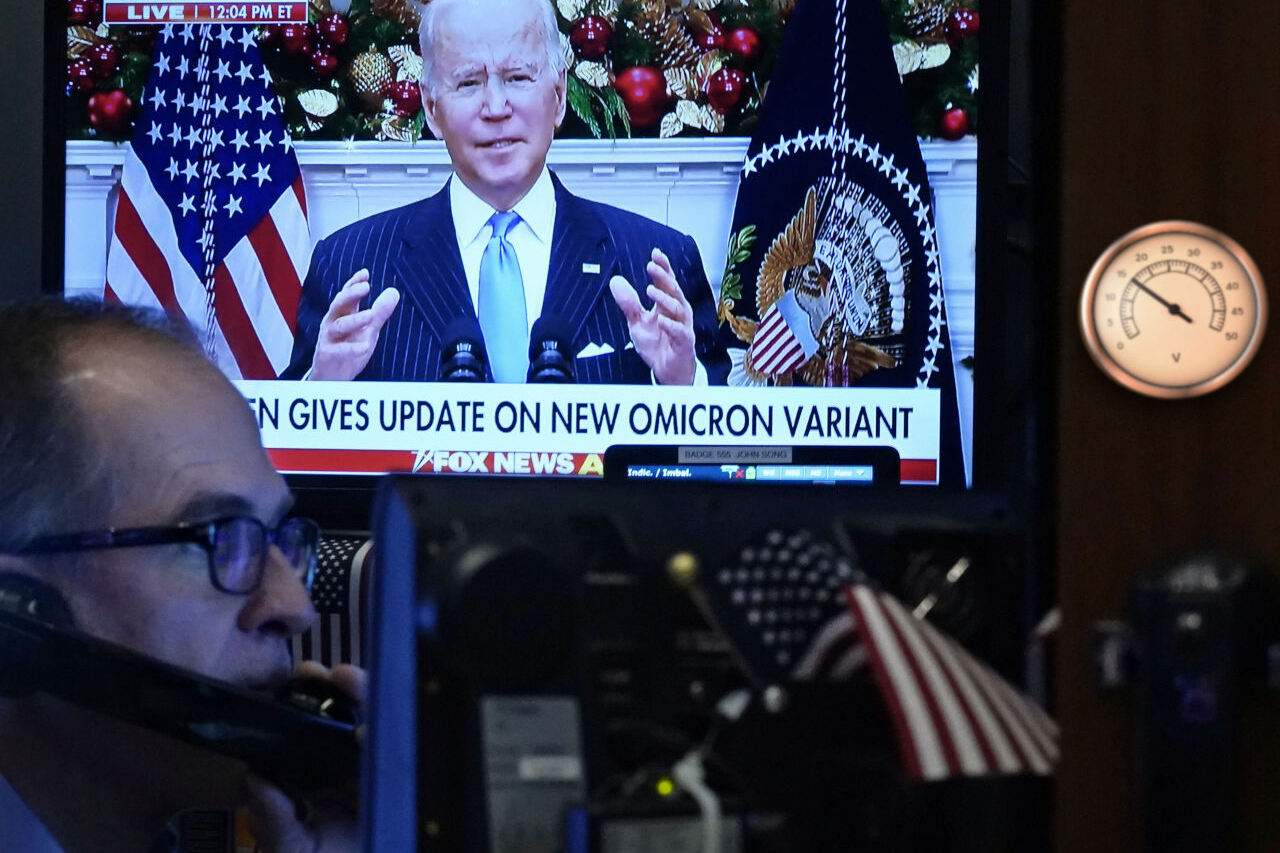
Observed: 15 V
